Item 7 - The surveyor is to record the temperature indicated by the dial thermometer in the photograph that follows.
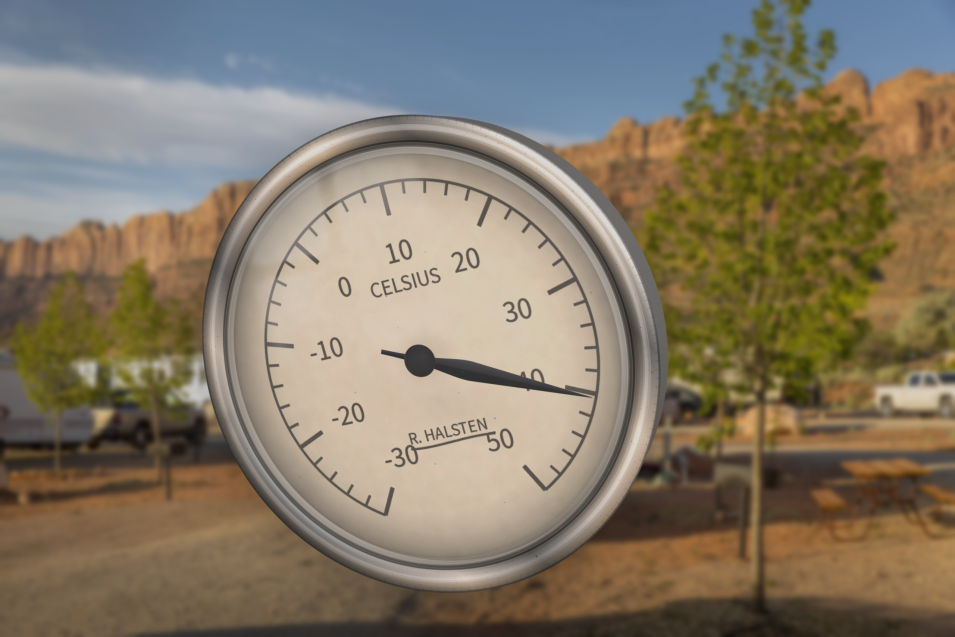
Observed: 40 °C
